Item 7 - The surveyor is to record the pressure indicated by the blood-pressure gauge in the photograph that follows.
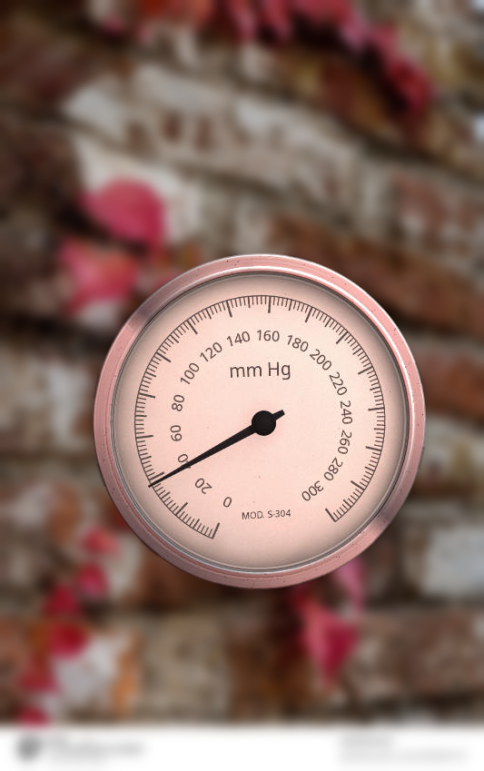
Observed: 38 mmHg
